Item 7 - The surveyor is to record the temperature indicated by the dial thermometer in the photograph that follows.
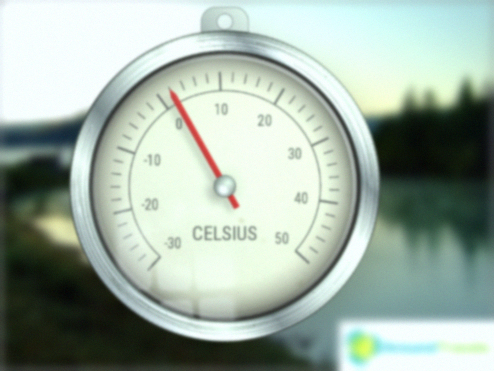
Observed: 2 °C
